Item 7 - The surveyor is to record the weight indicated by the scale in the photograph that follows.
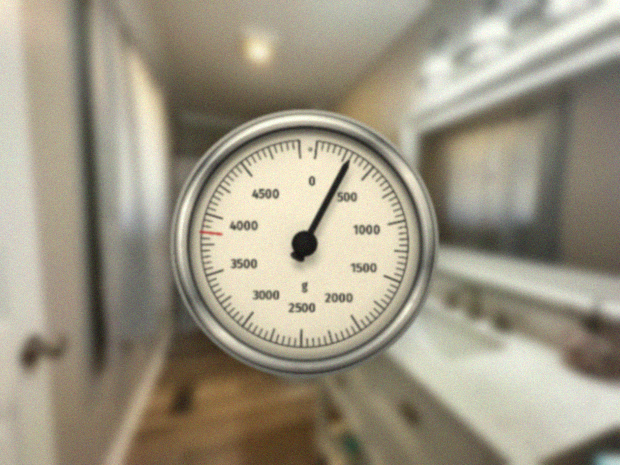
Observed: 300 g
